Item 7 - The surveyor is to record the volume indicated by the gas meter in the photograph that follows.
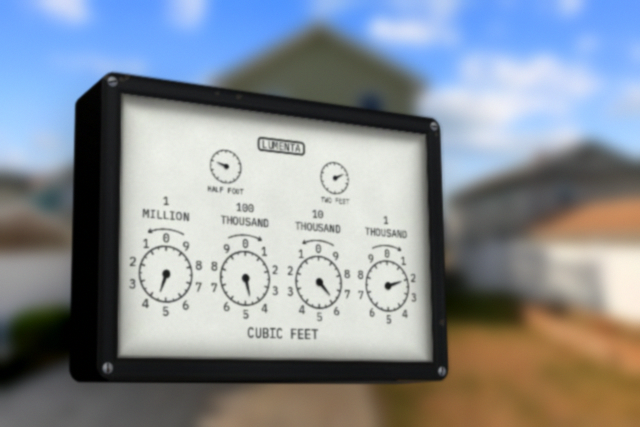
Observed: 446200 ft³
